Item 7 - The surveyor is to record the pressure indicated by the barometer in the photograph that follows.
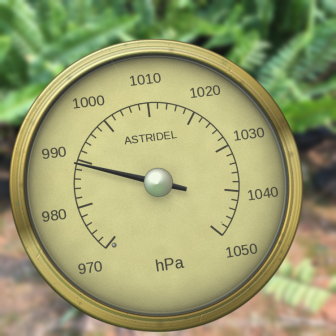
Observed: 989 hPa
